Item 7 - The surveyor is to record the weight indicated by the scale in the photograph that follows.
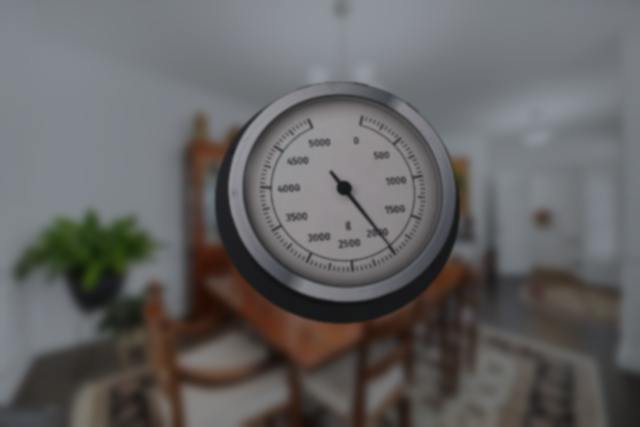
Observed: 2000 g
